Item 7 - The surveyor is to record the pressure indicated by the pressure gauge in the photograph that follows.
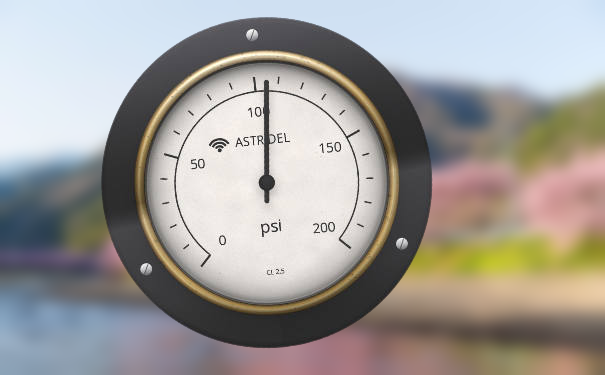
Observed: 105 psi
